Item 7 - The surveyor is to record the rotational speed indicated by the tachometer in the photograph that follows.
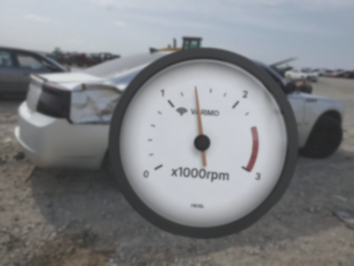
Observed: 1400 rpm
